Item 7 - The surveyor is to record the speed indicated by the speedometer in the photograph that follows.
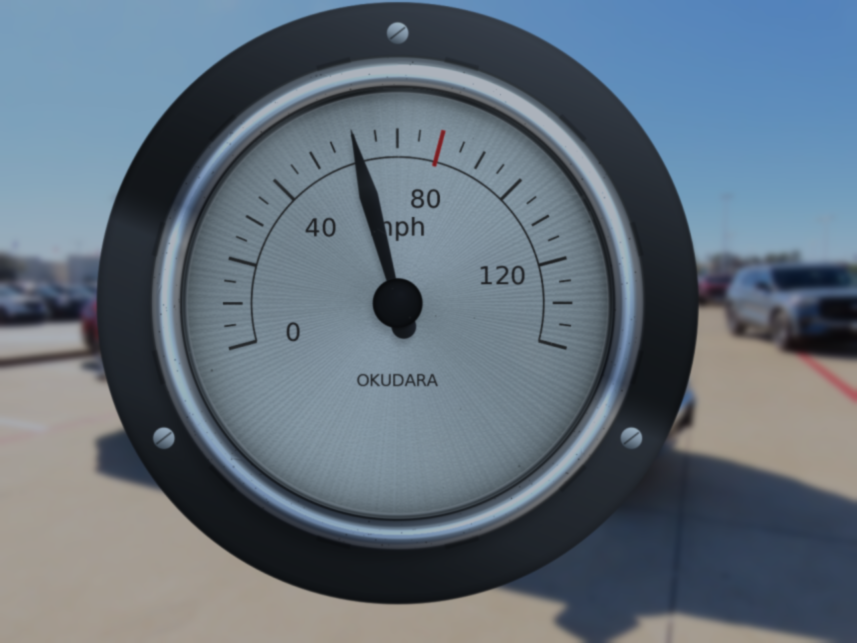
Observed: 60 mph
